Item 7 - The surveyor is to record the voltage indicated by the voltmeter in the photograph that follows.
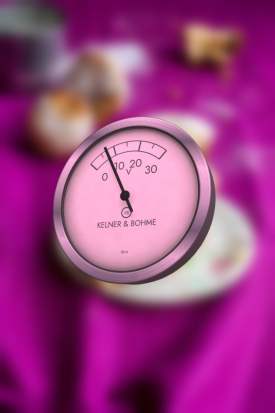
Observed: 7.5 V
